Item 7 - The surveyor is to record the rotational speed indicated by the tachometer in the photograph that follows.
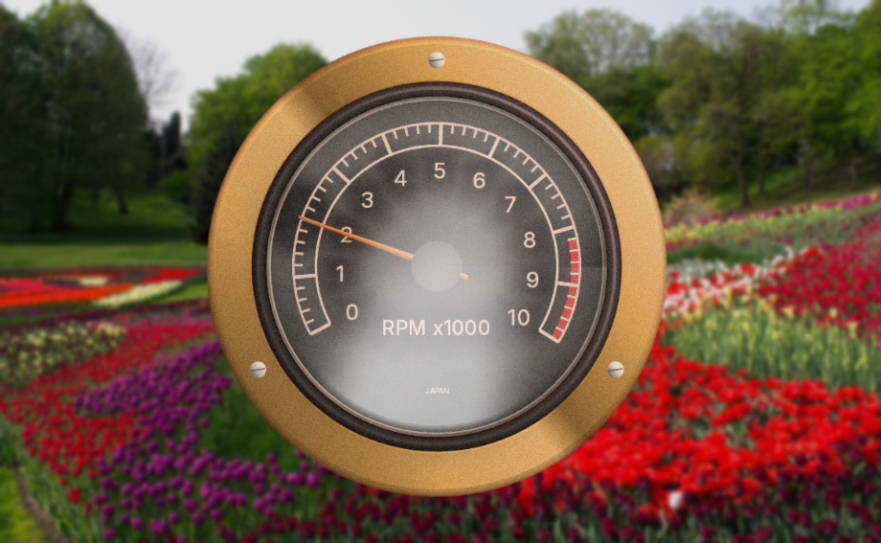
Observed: 2000 rpm
